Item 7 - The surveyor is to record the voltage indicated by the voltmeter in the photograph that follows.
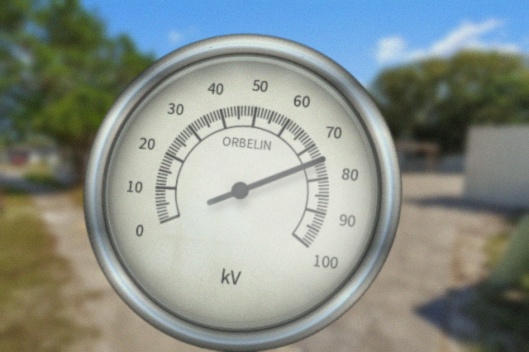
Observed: 75 kV
